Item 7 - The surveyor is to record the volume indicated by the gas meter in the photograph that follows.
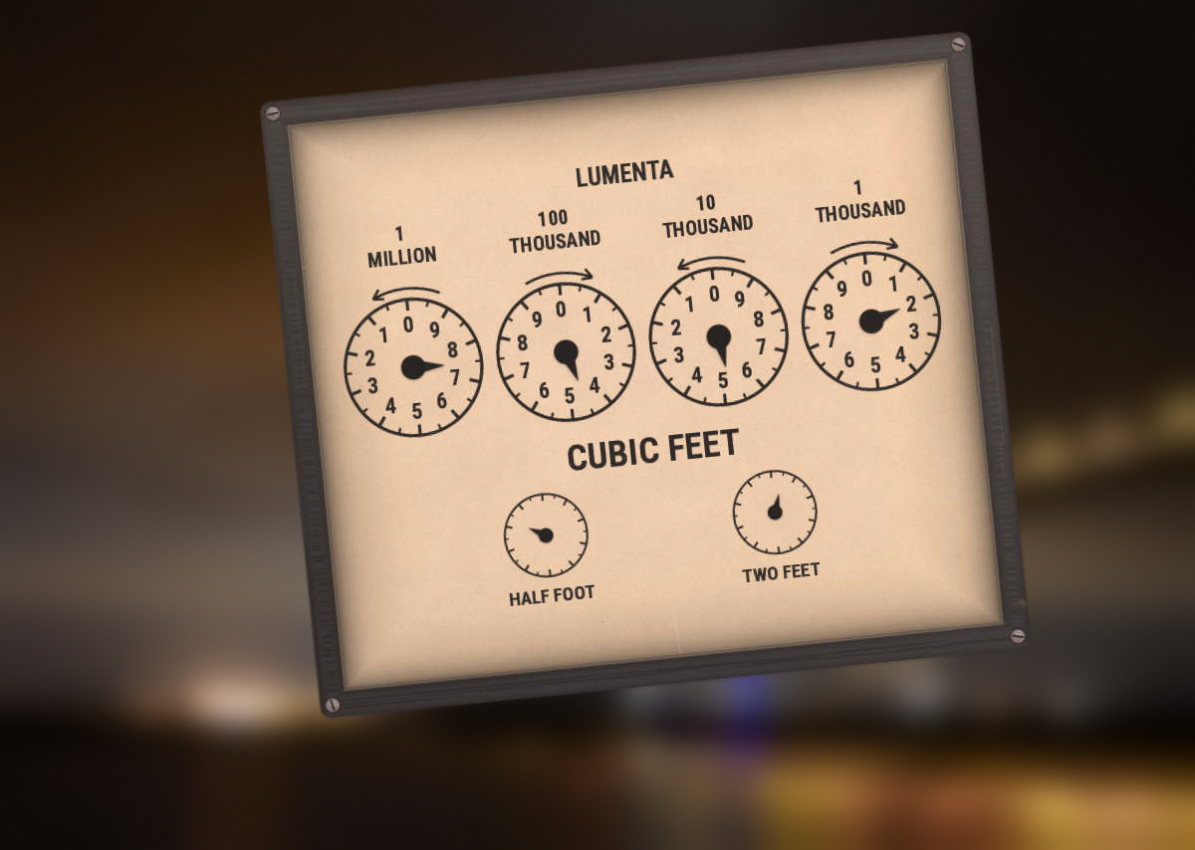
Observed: 745200 ft³
